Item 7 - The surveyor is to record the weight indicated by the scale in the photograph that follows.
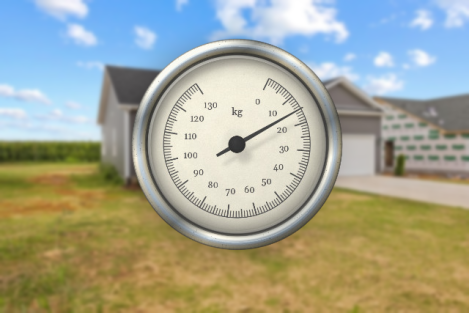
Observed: 15 kg
